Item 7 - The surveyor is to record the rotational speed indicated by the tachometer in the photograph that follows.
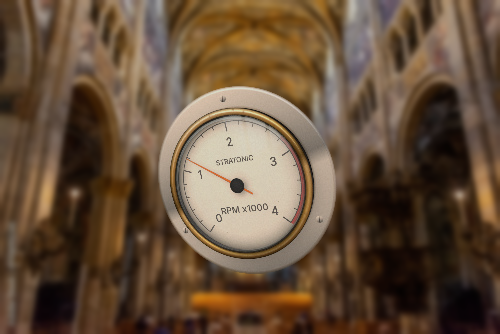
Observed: 1200 rpm
